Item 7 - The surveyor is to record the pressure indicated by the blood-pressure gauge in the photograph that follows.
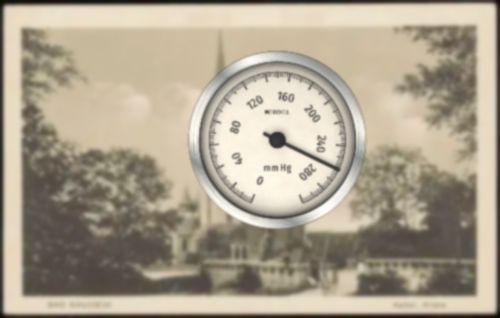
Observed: 260 mmHg
